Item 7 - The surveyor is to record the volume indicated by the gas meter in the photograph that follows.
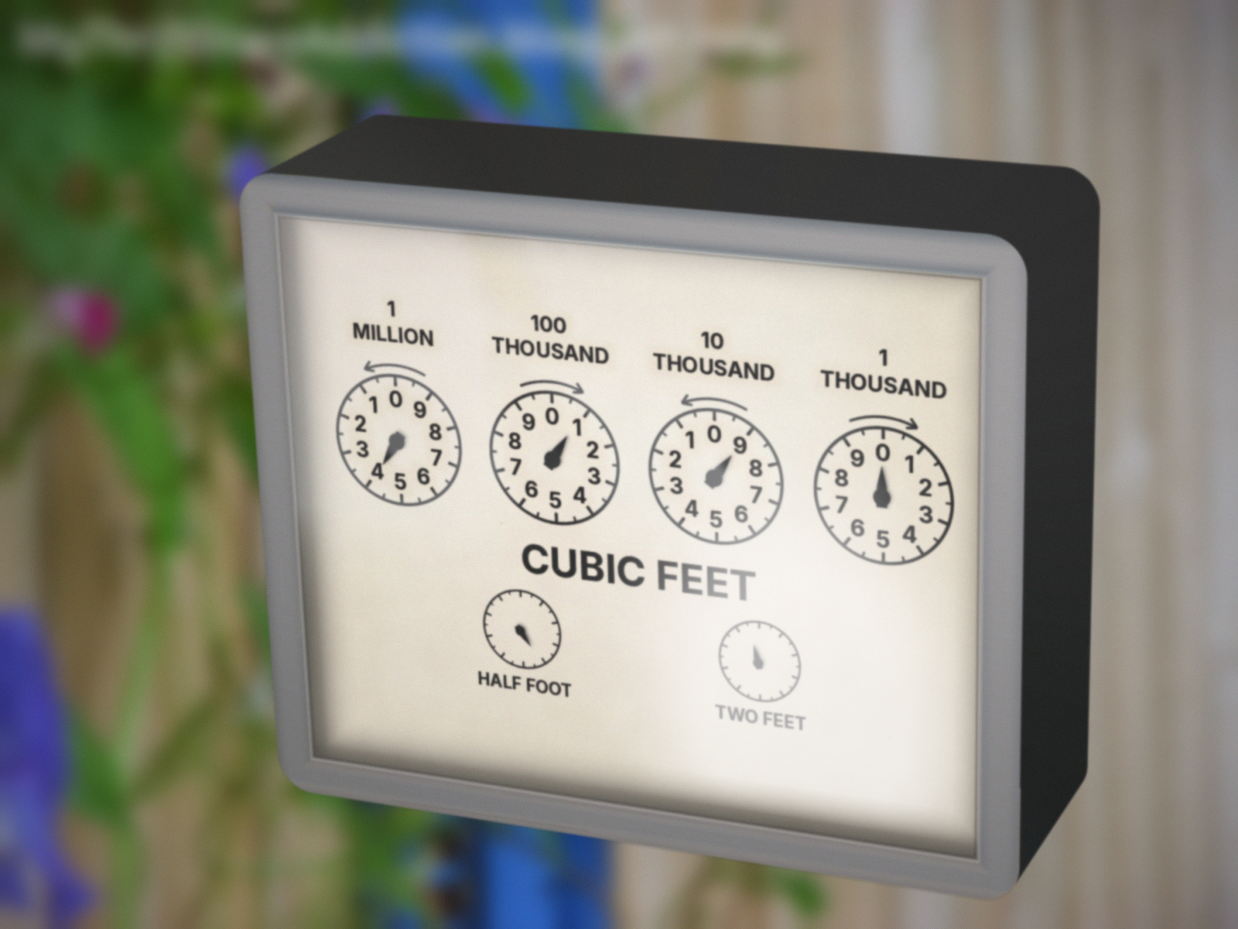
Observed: 409000 ft³
